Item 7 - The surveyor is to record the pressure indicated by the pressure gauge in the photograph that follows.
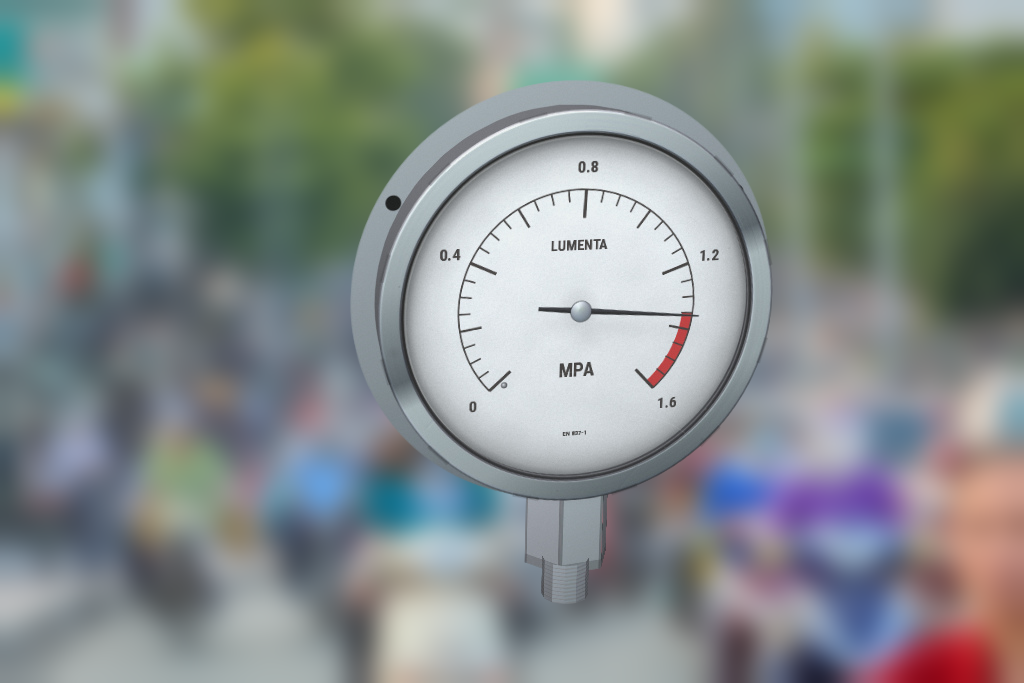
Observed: 1.35 MPa
